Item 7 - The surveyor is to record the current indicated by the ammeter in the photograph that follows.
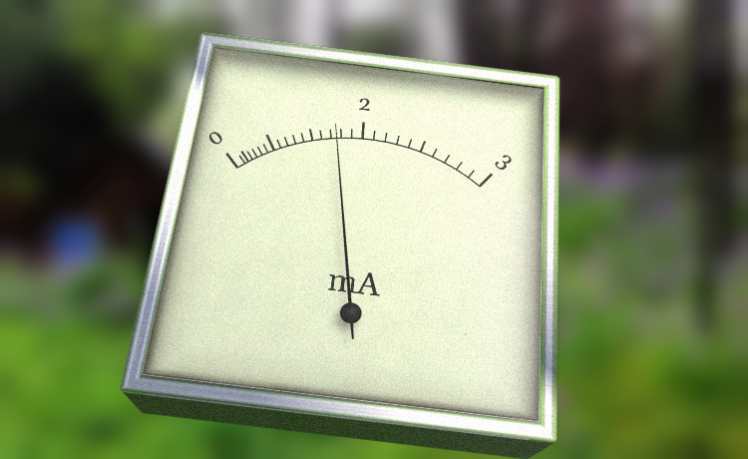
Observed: 1.75 mA
